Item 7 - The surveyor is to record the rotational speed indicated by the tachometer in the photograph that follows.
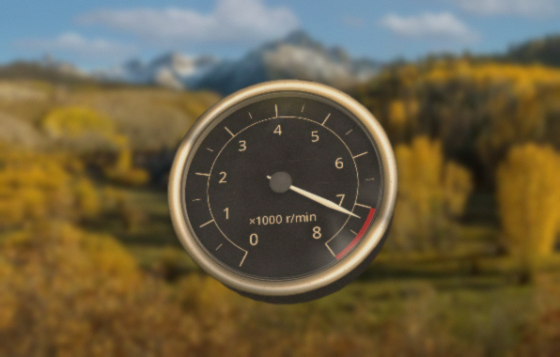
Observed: 7250 rpm
